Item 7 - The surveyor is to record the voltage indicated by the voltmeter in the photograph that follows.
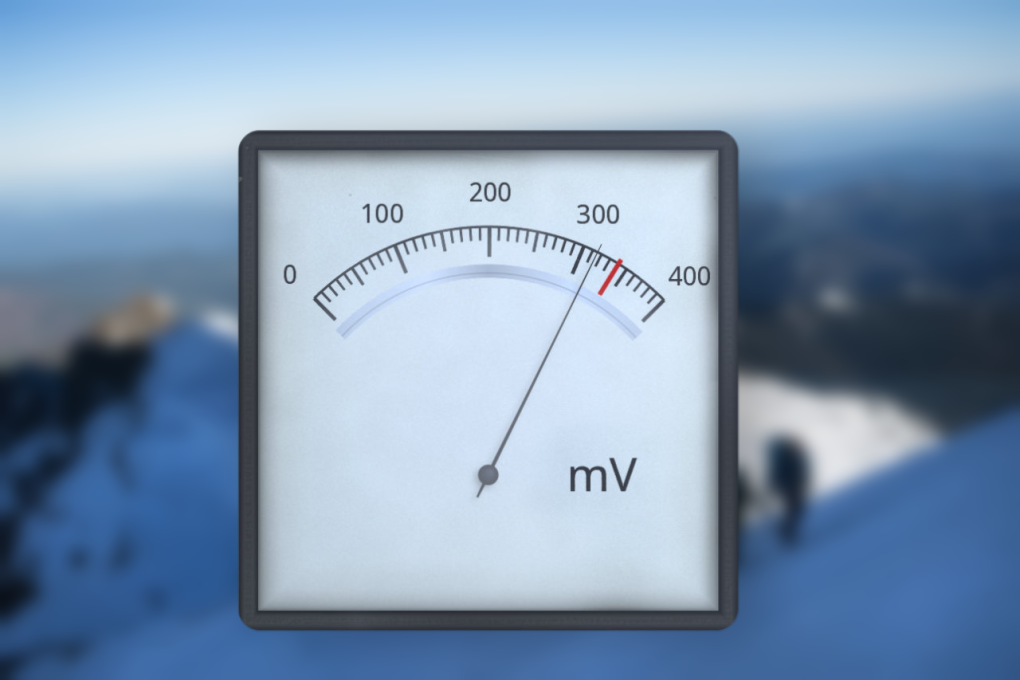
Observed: 315 mV
